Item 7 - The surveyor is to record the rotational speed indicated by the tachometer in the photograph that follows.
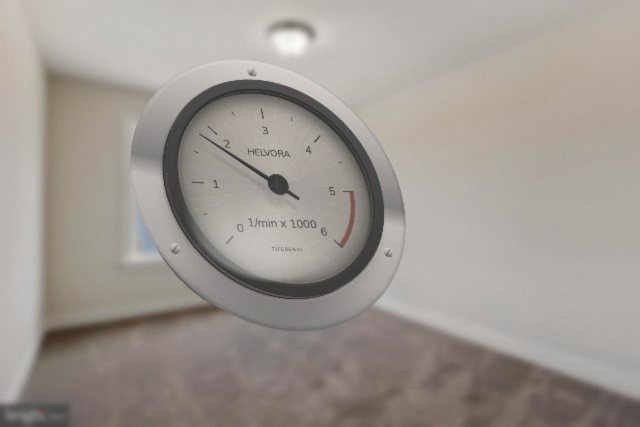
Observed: 1750 rpm
